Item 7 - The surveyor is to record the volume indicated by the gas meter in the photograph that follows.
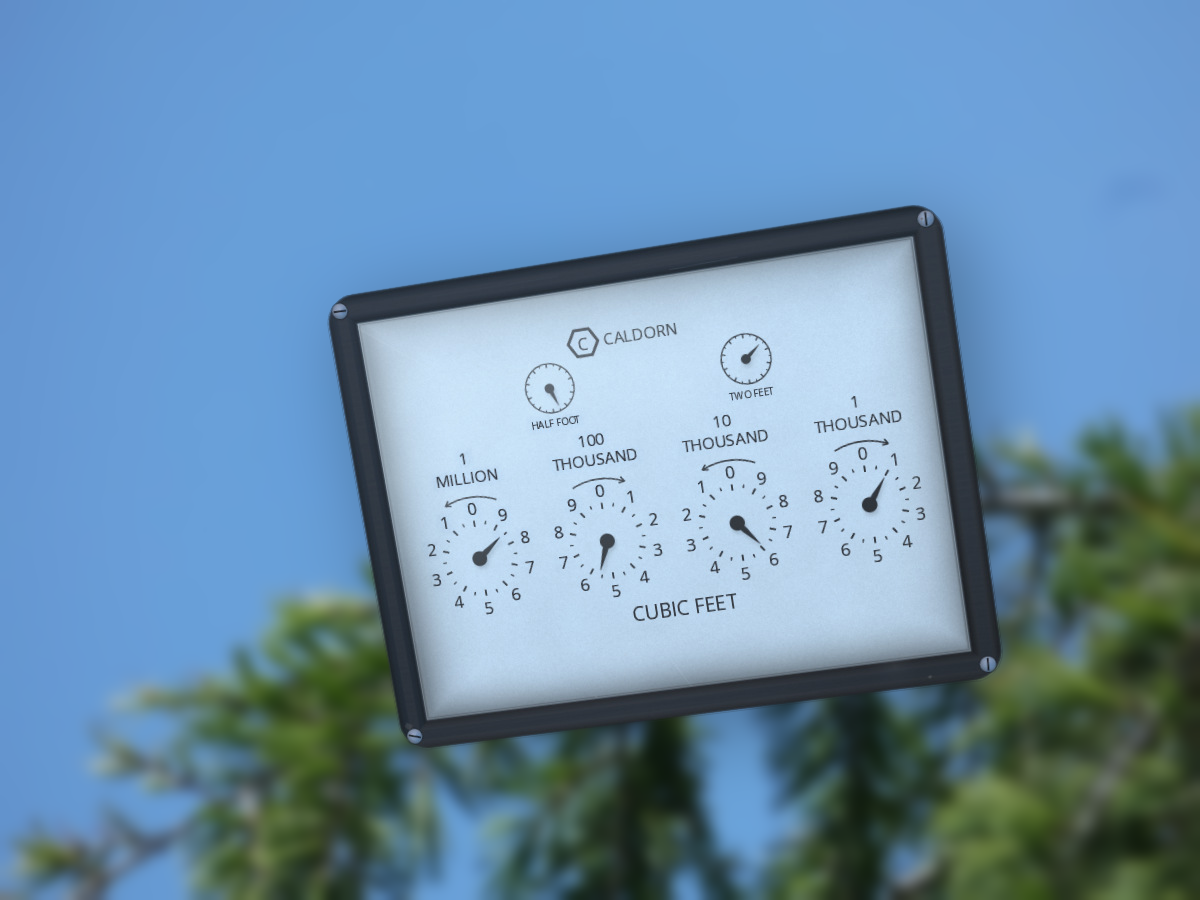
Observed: 856100 ft³
